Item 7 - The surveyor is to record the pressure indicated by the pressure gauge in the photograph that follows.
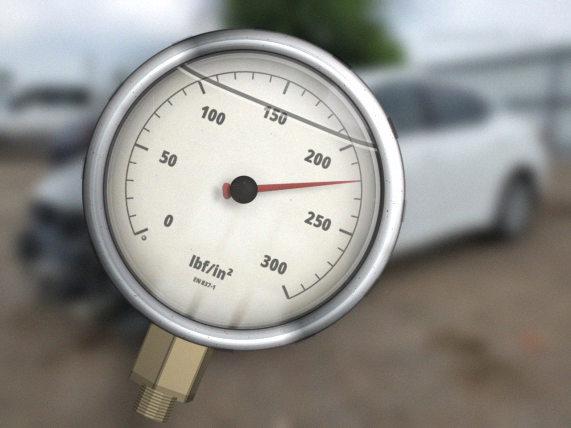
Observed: 220 psi
